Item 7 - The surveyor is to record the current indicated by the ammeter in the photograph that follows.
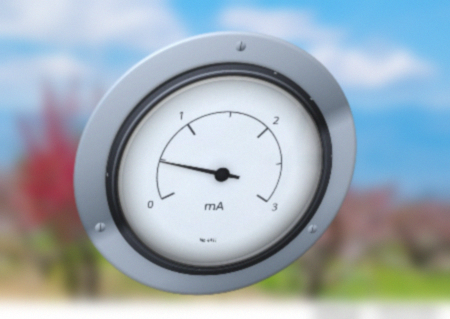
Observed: 0.5 mA
